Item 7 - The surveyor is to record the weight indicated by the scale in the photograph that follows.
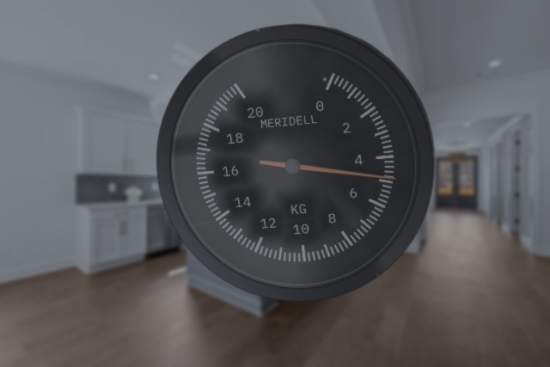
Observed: 4.8 kg
